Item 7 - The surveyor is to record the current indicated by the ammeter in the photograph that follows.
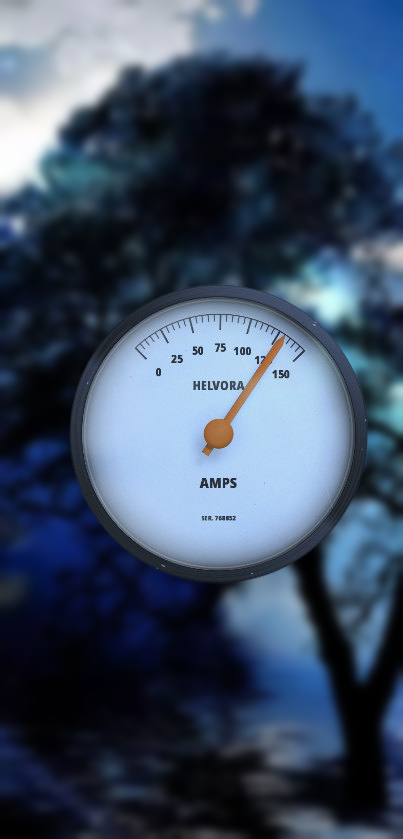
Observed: 130 A
